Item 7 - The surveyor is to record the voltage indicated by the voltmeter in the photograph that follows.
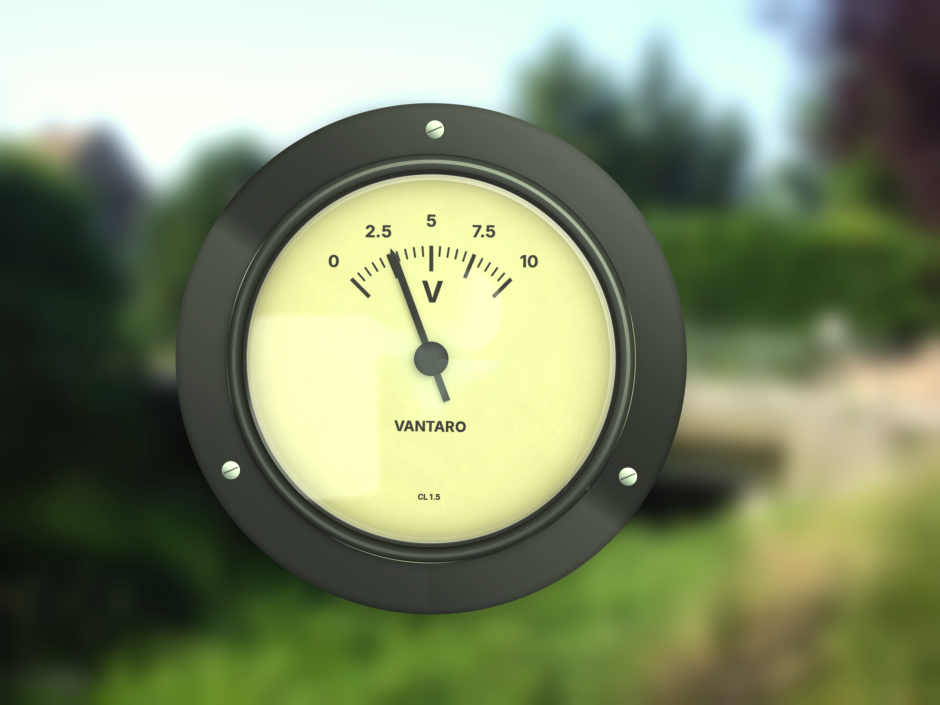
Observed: 2.75 V
